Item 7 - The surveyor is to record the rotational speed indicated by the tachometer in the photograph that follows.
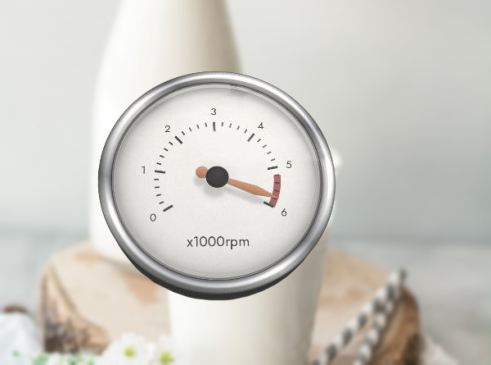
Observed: 5800 rpm
